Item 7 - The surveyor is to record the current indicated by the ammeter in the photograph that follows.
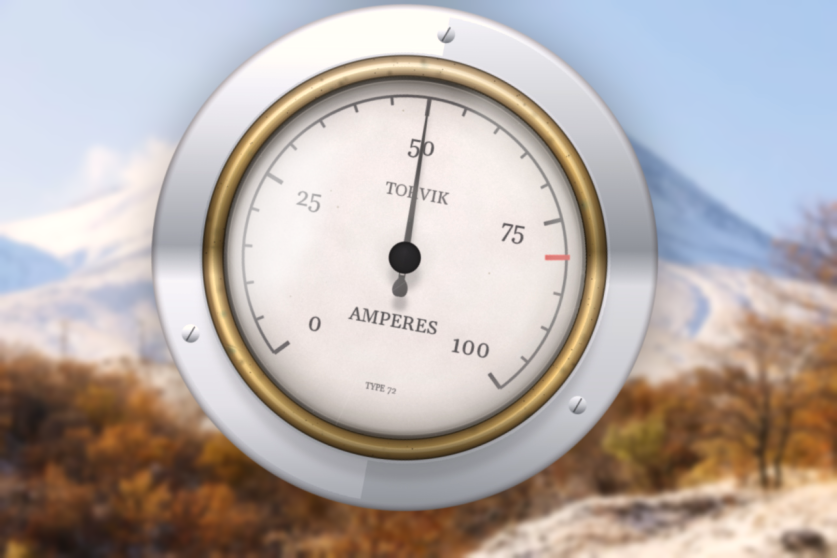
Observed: 50 A
